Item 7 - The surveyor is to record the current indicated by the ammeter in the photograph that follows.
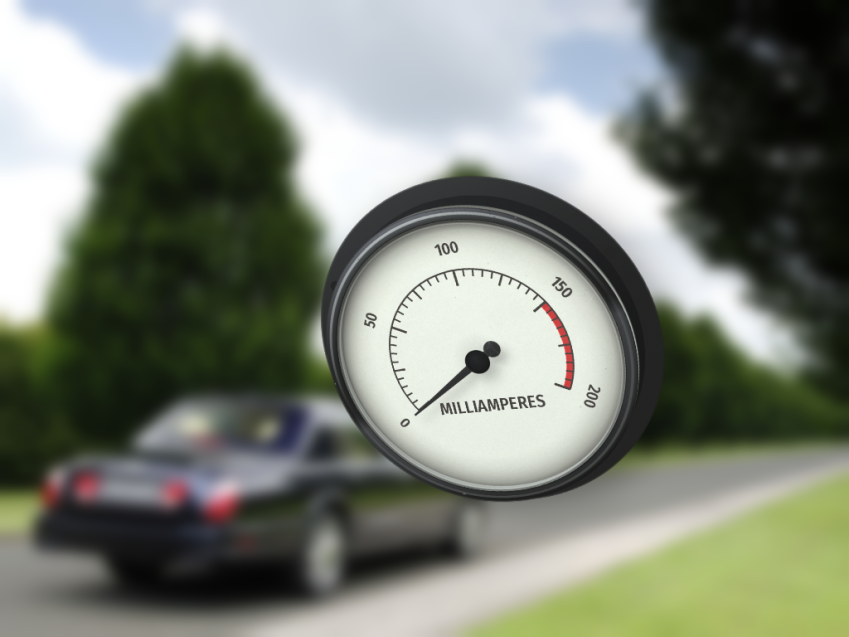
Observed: 0 mA
